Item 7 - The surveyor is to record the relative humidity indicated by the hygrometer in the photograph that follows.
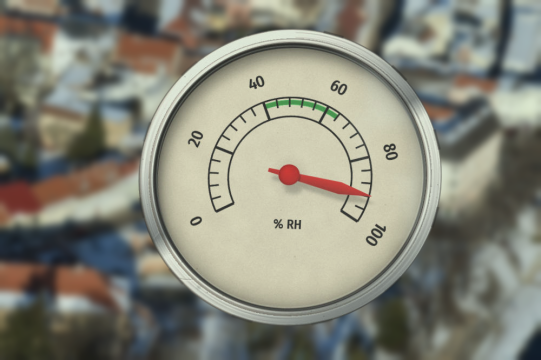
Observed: 92 %
